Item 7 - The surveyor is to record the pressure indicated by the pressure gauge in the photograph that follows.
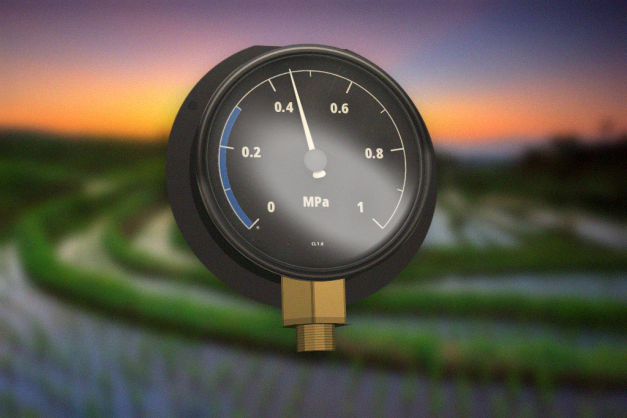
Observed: 0.45 MPa
